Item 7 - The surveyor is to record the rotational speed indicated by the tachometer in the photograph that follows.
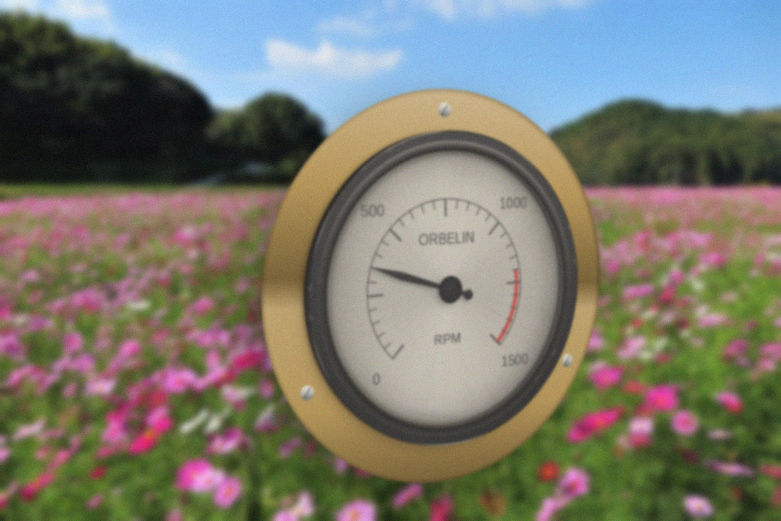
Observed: 350 rpm
